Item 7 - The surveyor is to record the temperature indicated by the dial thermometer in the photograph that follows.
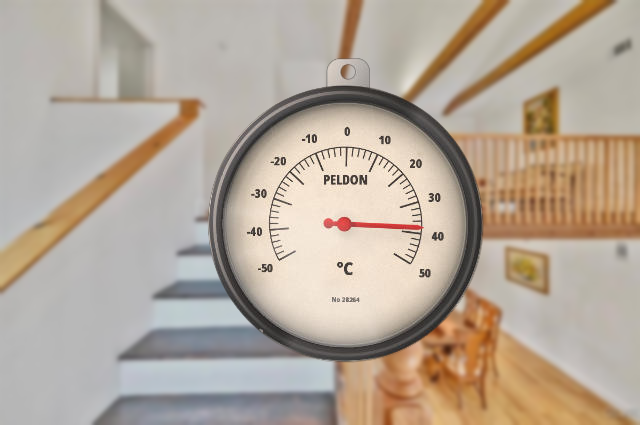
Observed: 38 °C
